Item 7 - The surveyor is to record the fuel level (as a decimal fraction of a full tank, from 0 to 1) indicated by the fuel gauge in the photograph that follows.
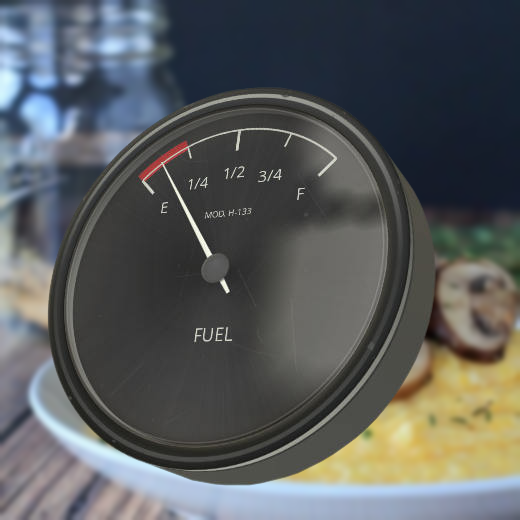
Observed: 0.125
